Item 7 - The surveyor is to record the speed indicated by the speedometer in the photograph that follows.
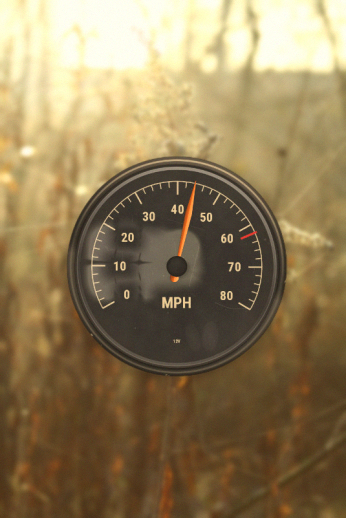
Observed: 44 mph
